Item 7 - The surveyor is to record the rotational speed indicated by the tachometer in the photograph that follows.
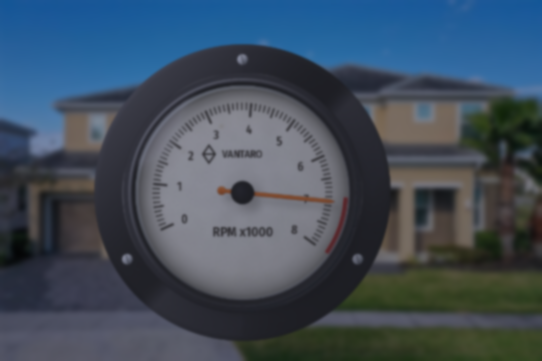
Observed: 7000 rpm
